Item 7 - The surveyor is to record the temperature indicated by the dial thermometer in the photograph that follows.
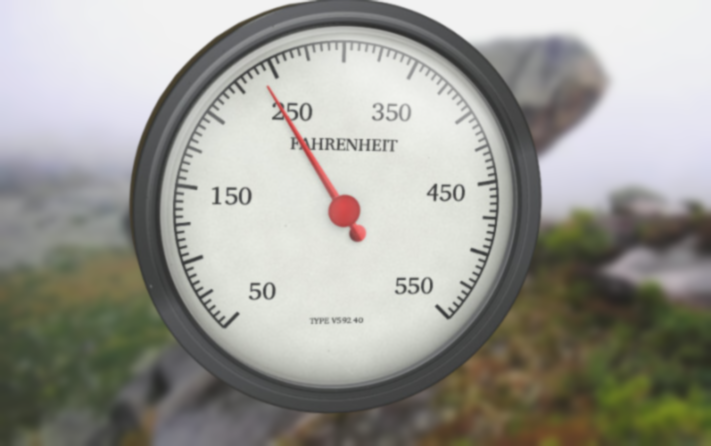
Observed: 240 °F
